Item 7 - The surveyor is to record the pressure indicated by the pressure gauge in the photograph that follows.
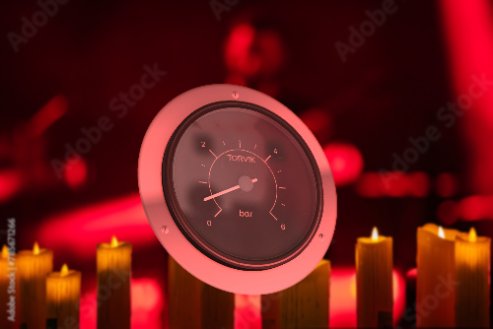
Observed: 0.5 bar
